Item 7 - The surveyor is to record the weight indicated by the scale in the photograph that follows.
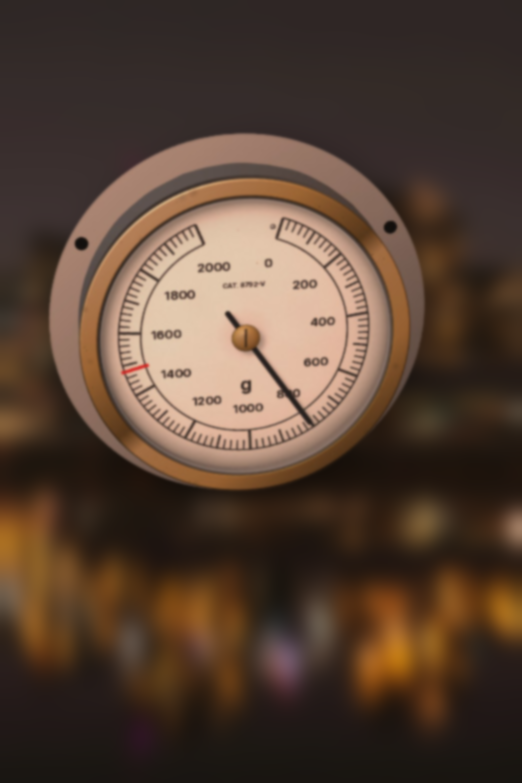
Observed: 800 g
